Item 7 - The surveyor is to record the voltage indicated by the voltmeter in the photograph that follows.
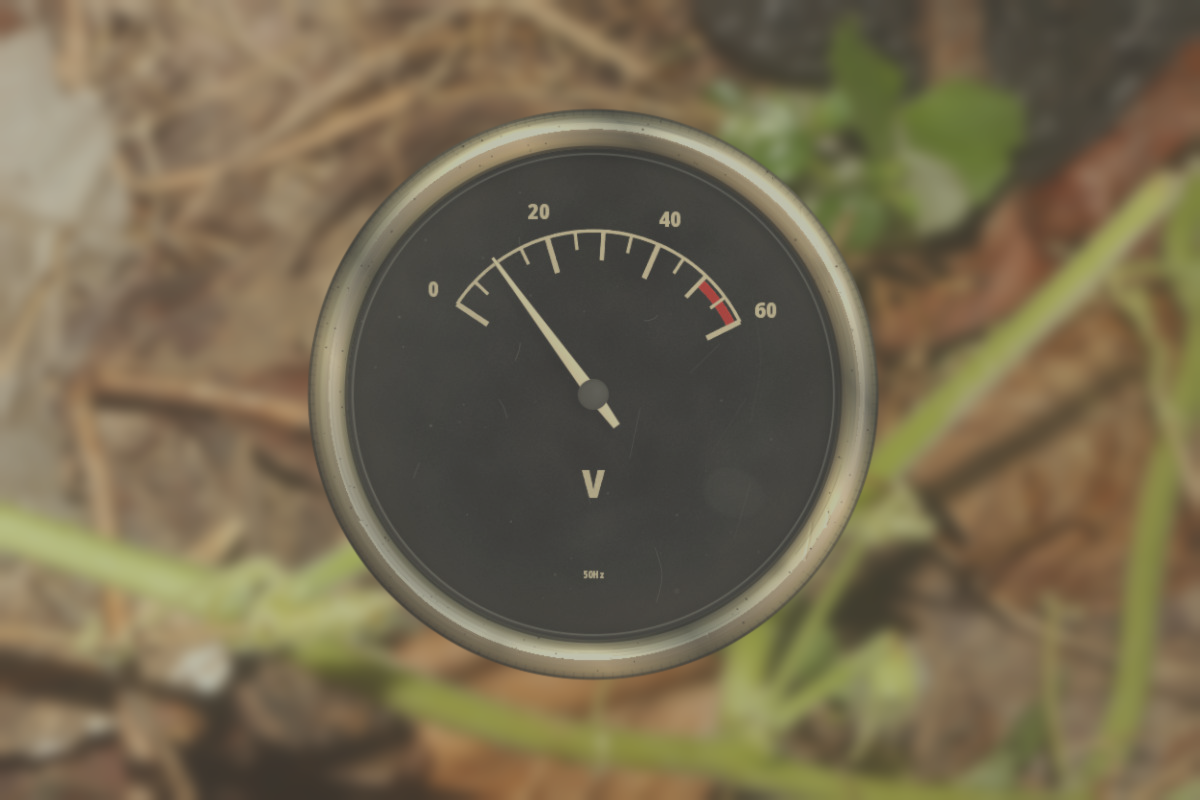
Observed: 10 V
